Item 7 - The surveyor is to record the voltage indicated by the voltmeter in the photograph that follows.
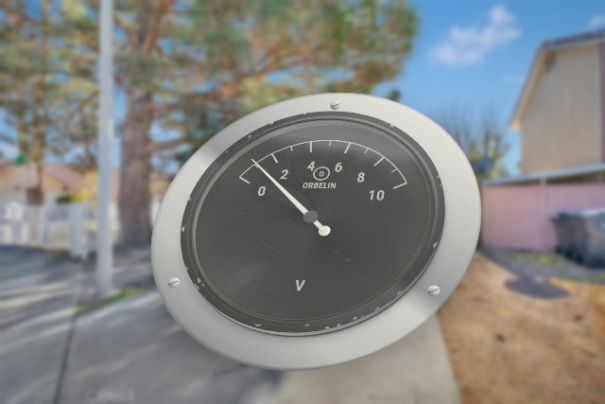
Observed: 1 V
